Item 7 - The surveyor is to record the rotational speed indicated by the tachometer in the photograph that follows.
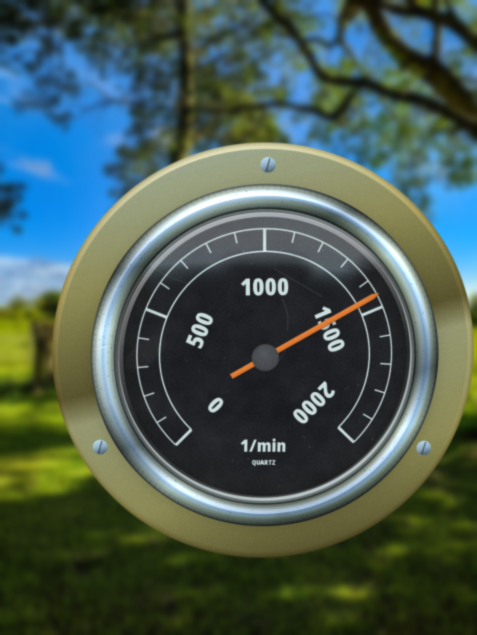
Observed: 1450 rpm
